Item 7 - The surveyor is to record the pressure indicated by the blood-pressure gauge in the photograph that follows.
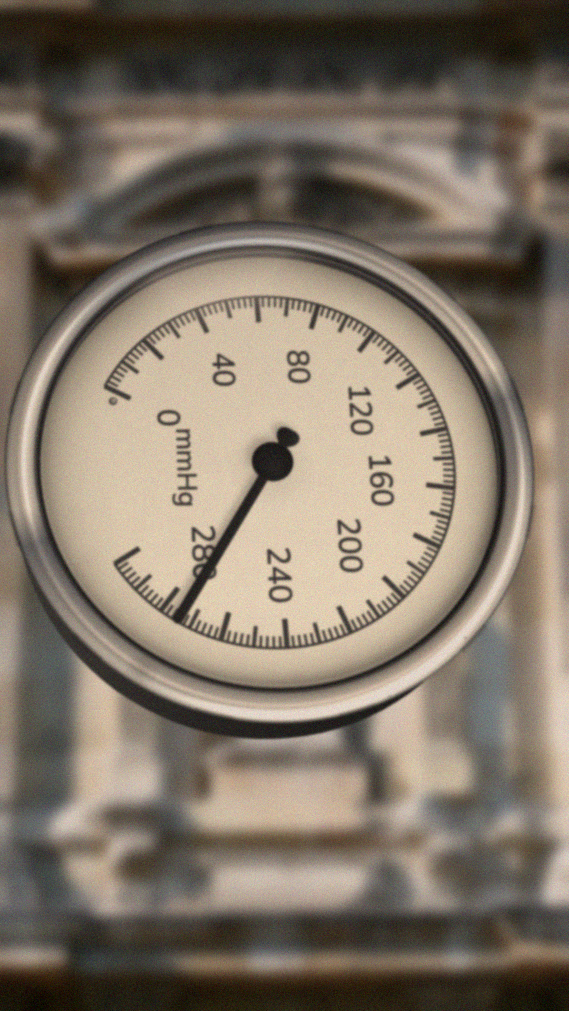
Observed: 274 mmHg
